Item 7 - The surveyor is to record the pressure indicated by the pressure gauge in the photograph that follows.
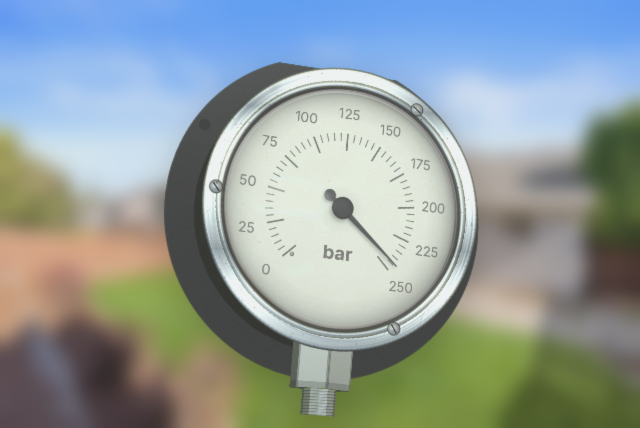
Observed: 245 bar
